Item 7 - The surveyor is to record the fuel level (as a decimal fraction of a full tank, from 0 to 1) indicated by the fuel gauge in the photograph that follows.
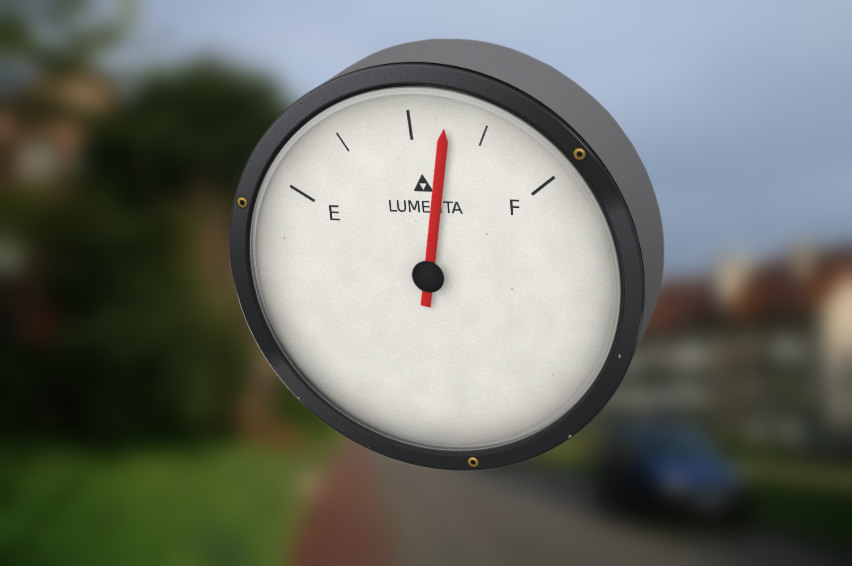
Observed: 0.625
